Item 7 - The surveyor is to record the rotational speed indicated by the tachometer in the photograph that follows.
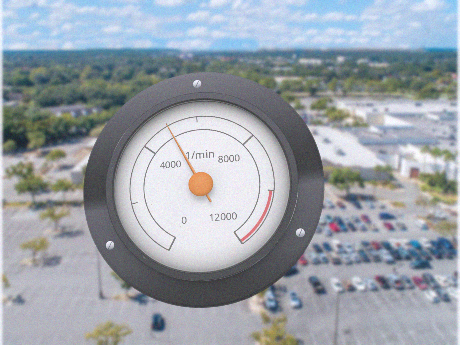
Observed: 5000 rpm
